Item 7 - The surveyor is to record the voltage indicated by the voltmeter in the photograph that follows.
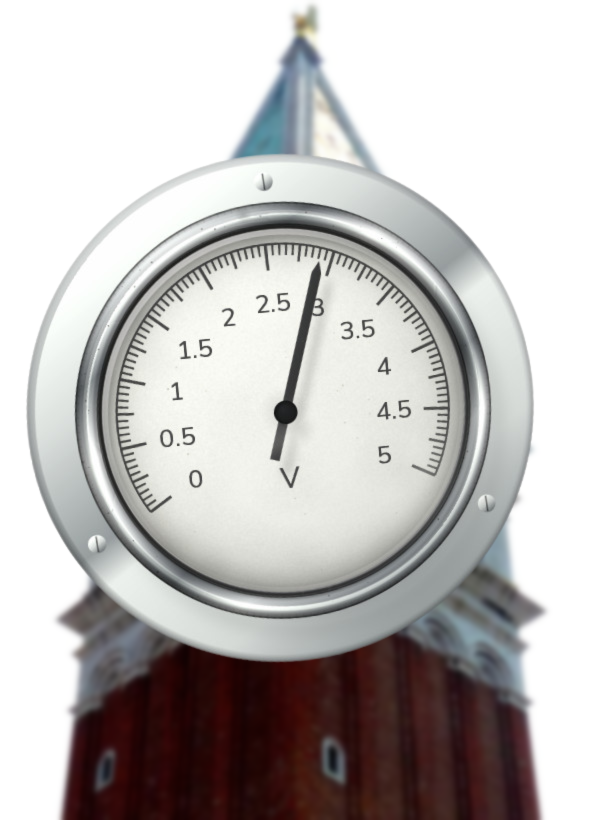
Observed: 2.9 V
